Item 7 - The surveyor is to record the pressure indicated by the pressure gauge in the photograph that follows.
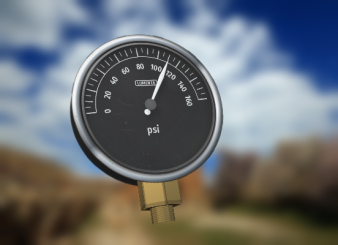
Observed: 110 psi
